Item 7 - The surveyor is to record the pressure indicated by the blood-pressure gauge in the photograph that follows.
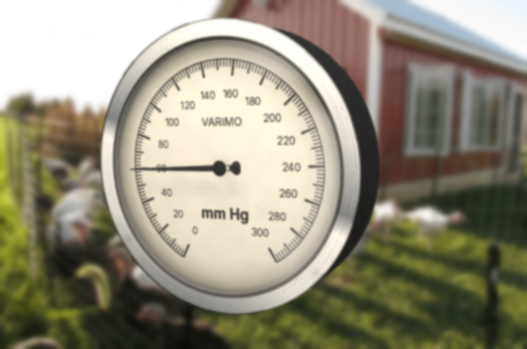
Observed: 60 mmHg
